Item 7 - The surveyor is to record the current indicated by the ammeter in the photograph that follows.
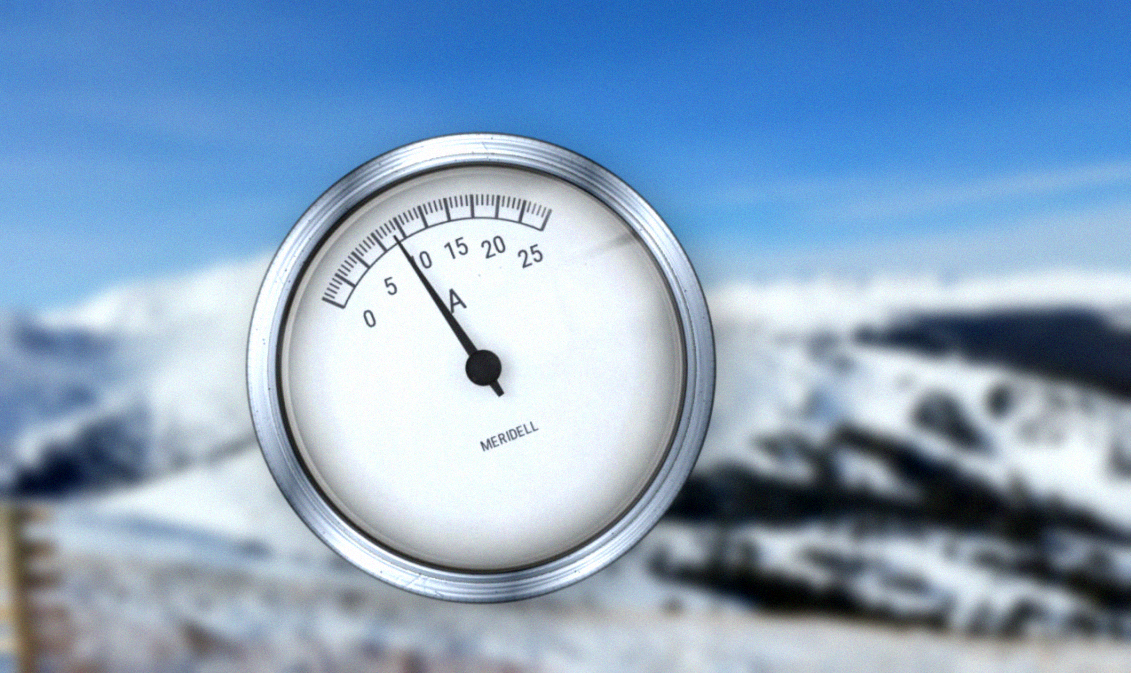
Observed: 9 A
